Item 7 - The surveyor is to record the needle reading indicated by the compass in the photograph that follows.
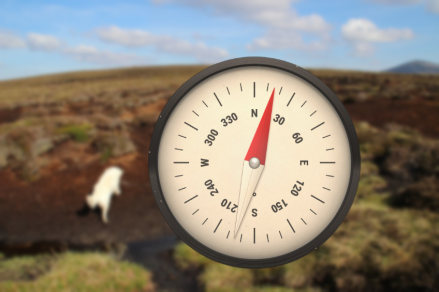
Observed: 15 °
